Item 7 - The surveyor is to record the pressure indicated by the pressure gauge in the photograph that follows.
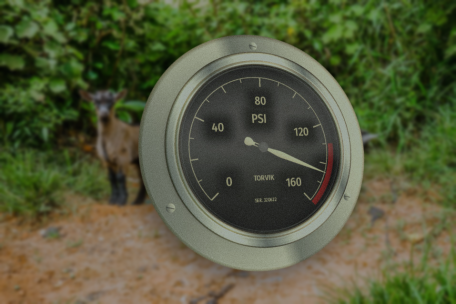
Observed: 145 psi
